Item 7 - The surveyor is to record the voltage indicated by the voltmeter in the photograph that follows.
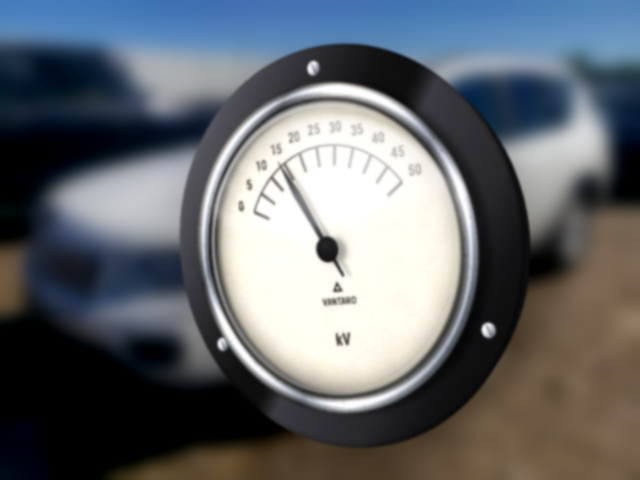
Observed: 15 kV
